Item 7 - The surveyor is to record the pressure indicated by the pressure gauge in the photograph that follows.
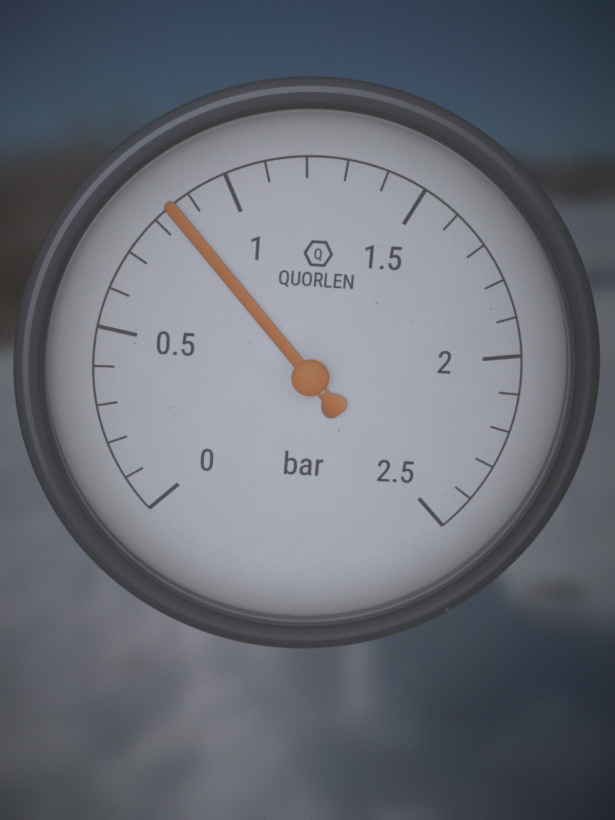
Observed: 0.85 bar
